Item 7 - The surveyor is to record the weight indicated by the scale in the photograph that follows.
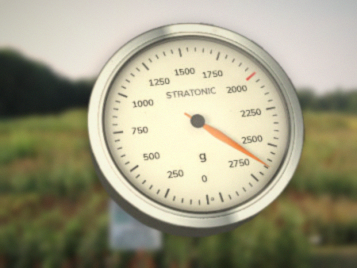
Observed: 2650 g
